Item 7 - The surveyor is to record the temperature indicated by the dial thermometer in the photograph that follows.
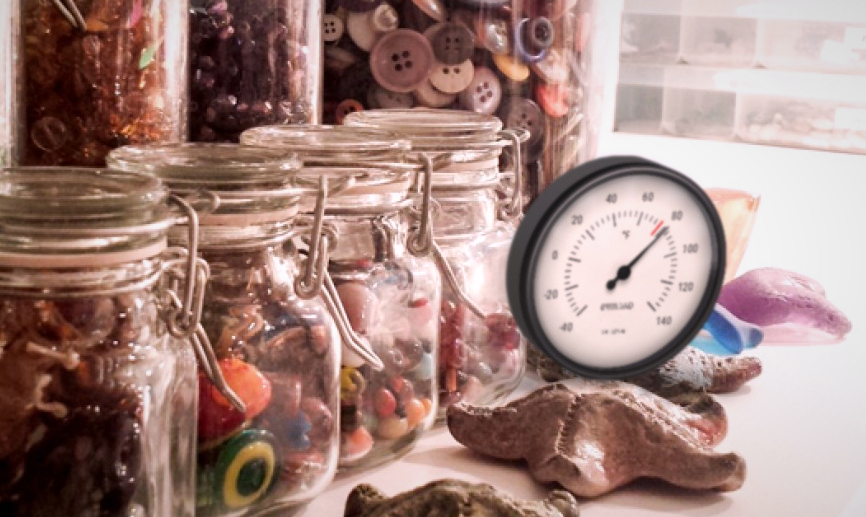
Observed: 80 °F
